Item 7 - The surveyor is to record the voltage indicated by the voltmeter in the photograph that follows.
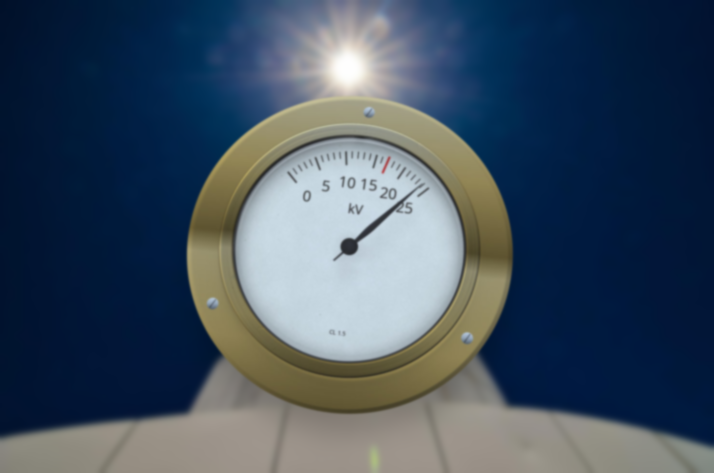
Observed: 24 kV
